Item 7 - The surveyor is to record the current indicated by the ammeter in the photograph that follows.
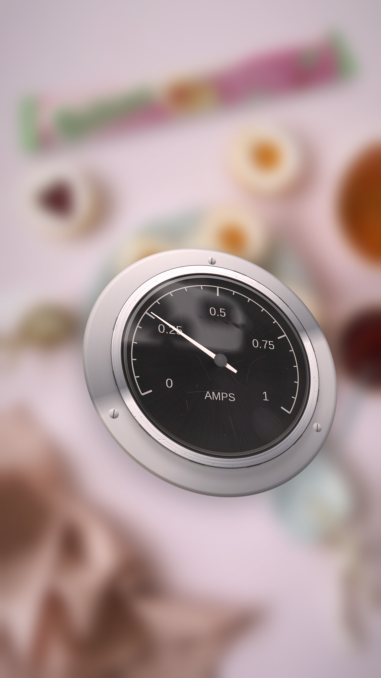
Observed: 0.25 A
